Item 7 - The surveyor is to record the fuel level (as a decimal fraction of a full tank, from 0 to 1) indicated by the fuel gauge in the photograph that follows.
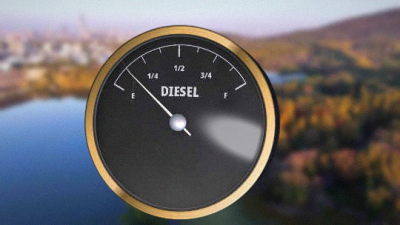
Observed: 0.125
